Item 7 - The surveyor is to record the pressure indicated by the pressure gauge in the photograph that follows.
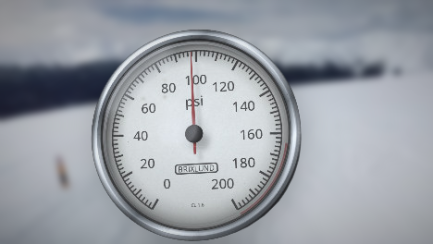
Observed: 98 psi
